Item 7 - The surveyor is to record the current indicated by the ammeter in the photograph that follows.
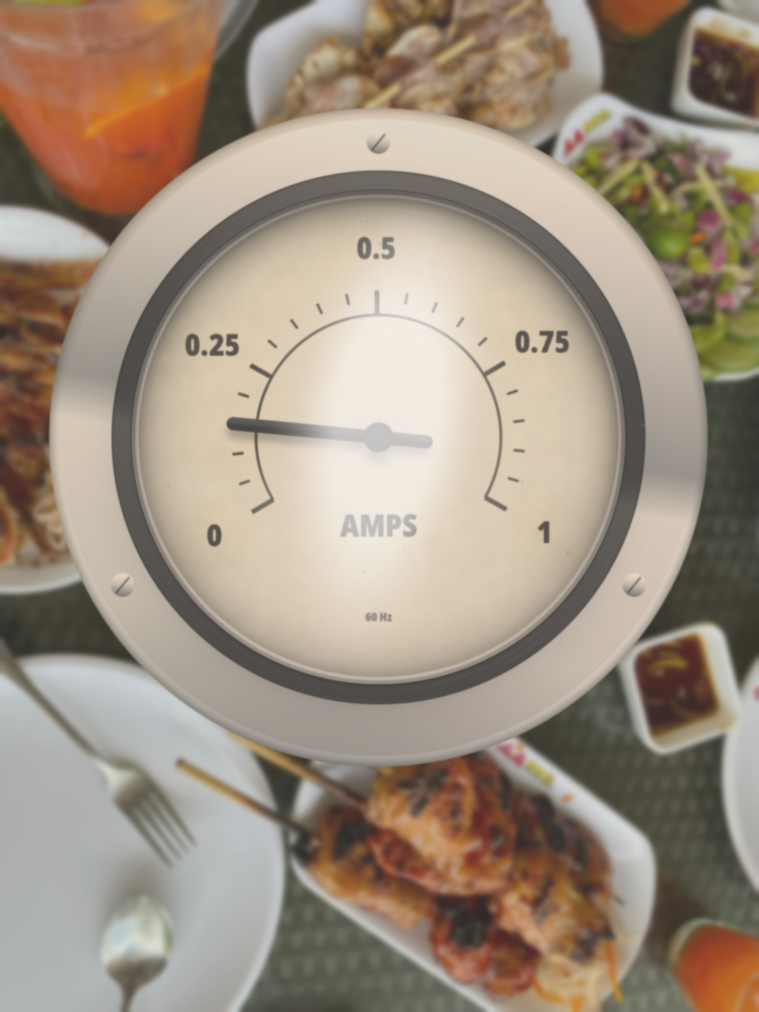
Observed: 0.15 A
